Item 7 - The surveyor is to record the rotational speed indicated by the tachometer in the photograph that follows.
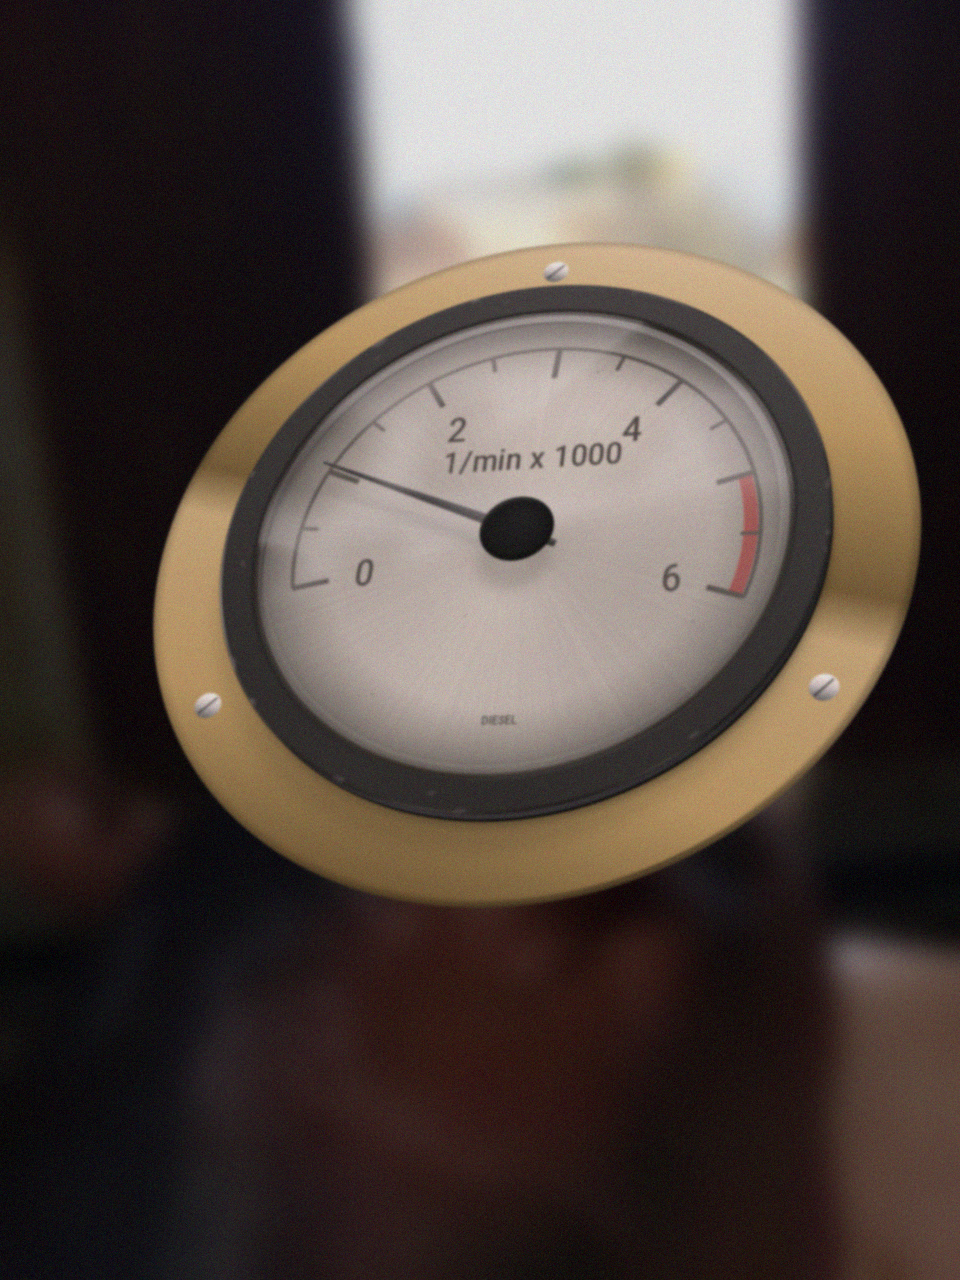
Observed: 1000 rpm
